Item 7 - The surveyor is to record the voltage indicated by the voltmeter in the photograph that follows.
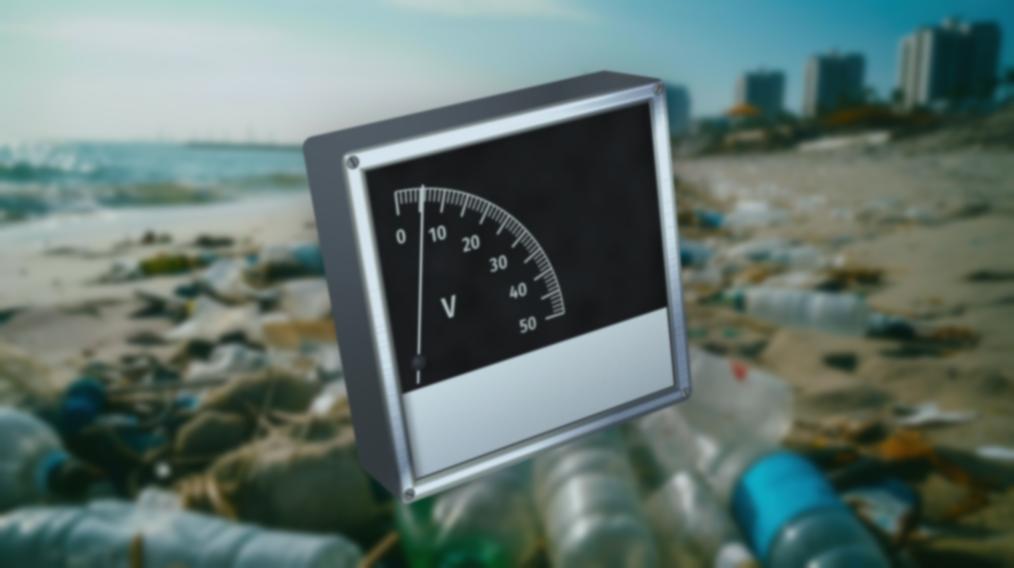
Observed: 5 V
